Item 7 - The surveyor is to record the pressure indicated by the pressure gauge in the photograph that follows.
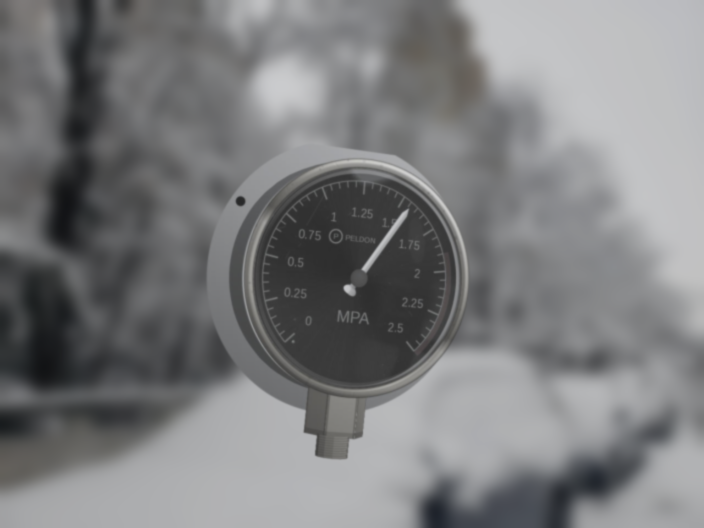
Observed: 1.55 MPa
